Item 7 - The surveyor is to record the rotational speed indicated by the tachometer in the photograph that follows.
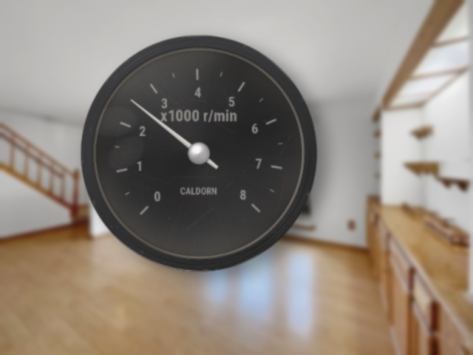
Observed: 2500 rpm
